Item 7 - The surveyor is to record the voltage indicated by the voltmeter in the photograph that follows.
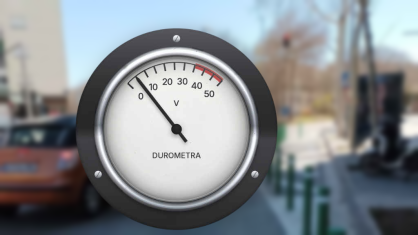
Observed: 5 V
